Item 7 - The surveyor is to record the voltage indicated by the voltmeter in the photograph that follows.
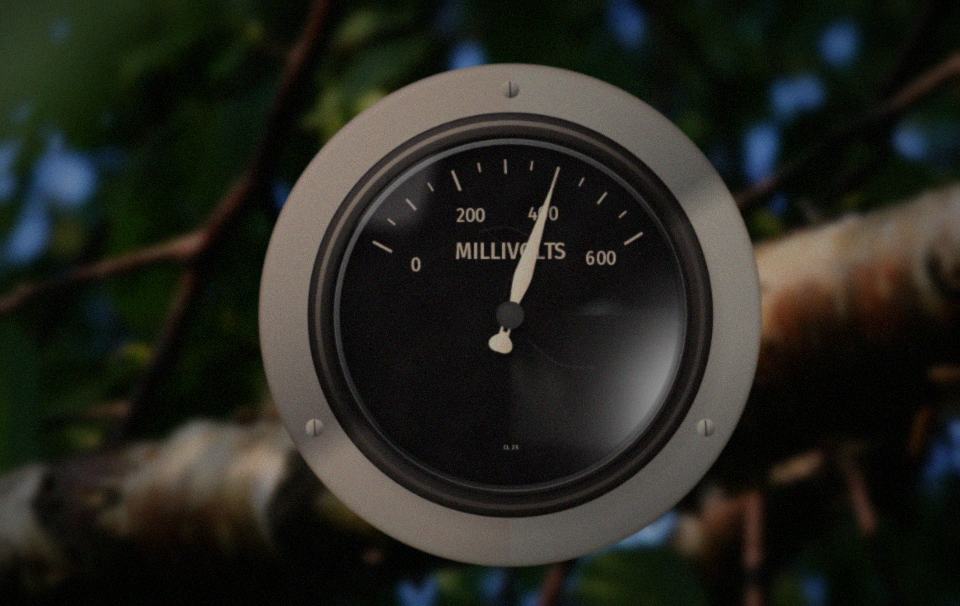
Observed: 400 mV
